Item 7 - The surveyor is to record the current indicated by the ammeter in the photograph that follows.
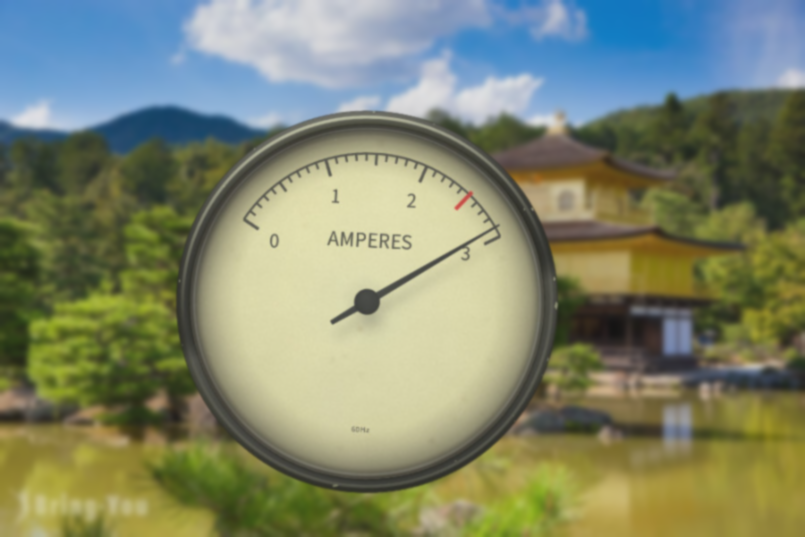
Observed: 2.9 A
